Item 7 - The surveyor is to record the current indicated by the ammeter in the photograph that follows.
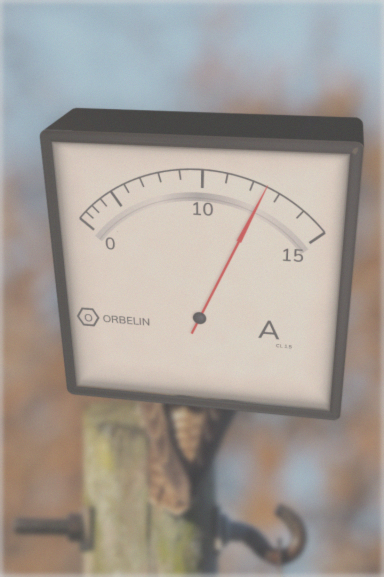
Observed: 12.5 A
